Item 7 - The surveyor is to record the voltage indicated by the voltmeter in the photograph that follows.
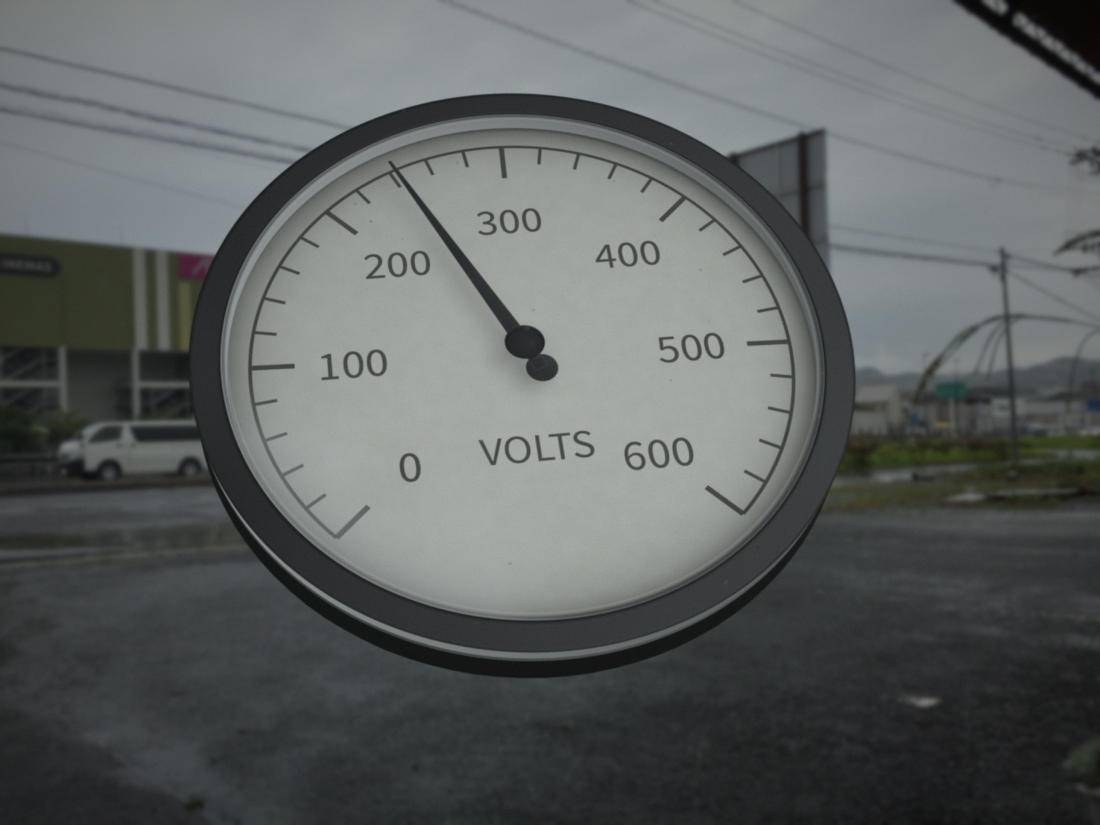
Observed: 240 V
